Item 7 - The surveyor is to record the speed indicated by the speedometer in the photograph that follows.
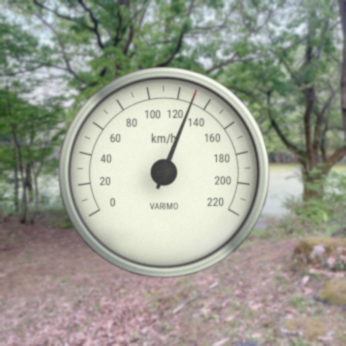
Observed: 130 km/h
